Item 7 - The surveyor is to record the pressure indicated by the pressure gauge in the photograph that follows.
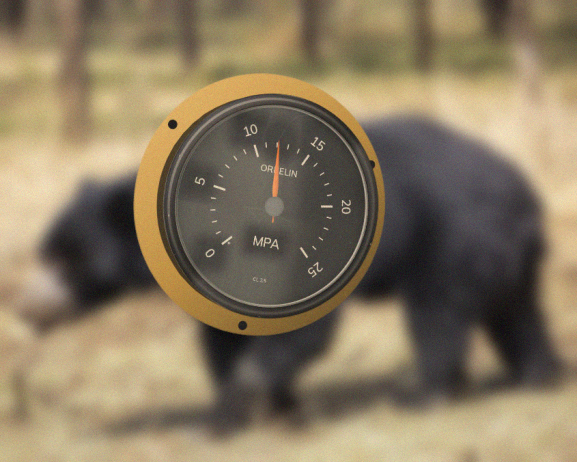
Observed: 12 MPa
